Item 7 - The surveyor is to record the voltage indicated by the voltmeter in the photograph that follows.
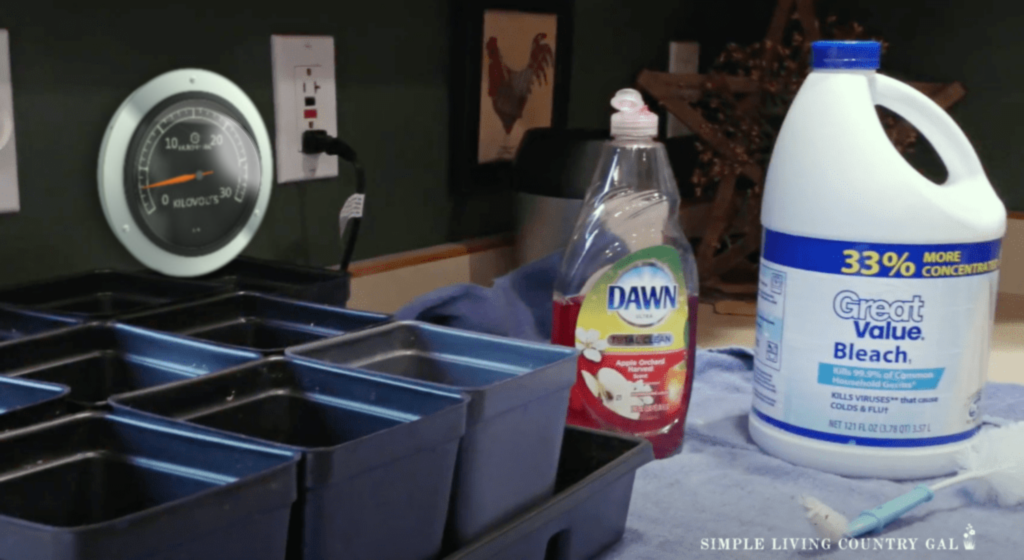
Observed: 3 kV
